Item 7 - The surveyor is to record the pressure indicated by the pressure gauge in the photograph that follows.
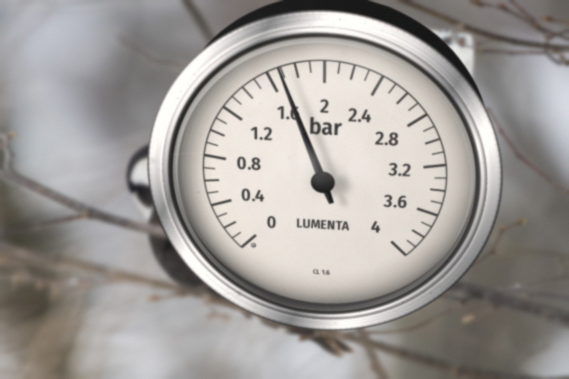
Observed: 1.7 bar
